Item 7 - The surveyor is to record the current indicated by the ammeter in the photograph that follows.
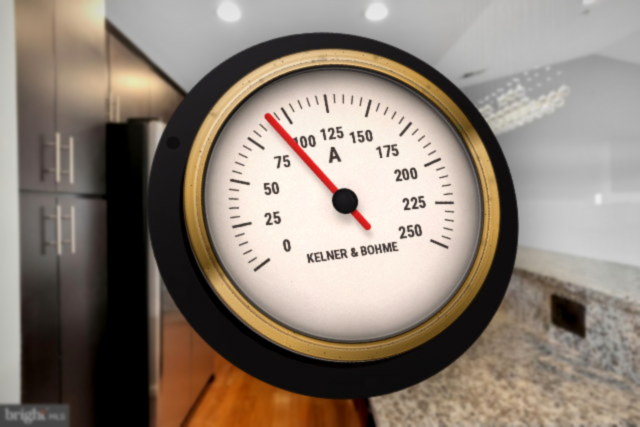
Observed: 90 A
